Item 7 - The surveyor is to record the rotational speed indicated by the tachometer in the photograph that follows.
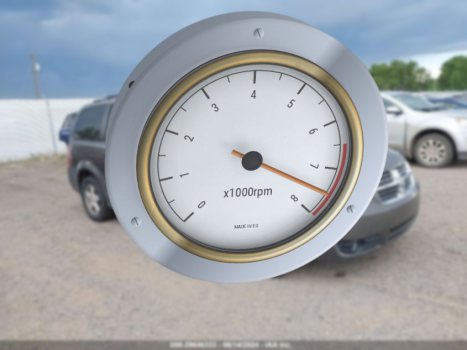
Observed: 7500 rpm
